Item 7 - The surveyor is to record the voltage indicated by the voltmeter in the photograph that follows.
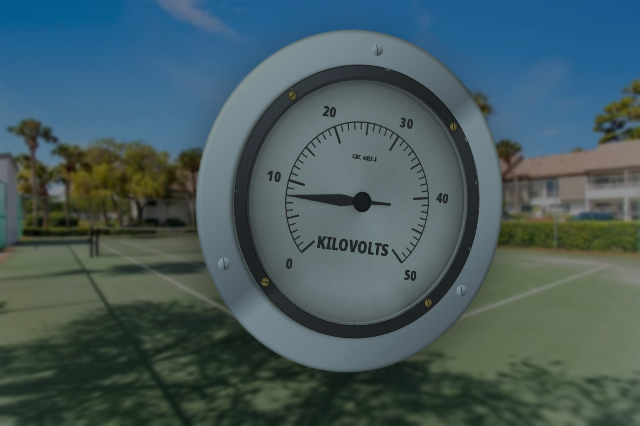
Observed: 8 kV
